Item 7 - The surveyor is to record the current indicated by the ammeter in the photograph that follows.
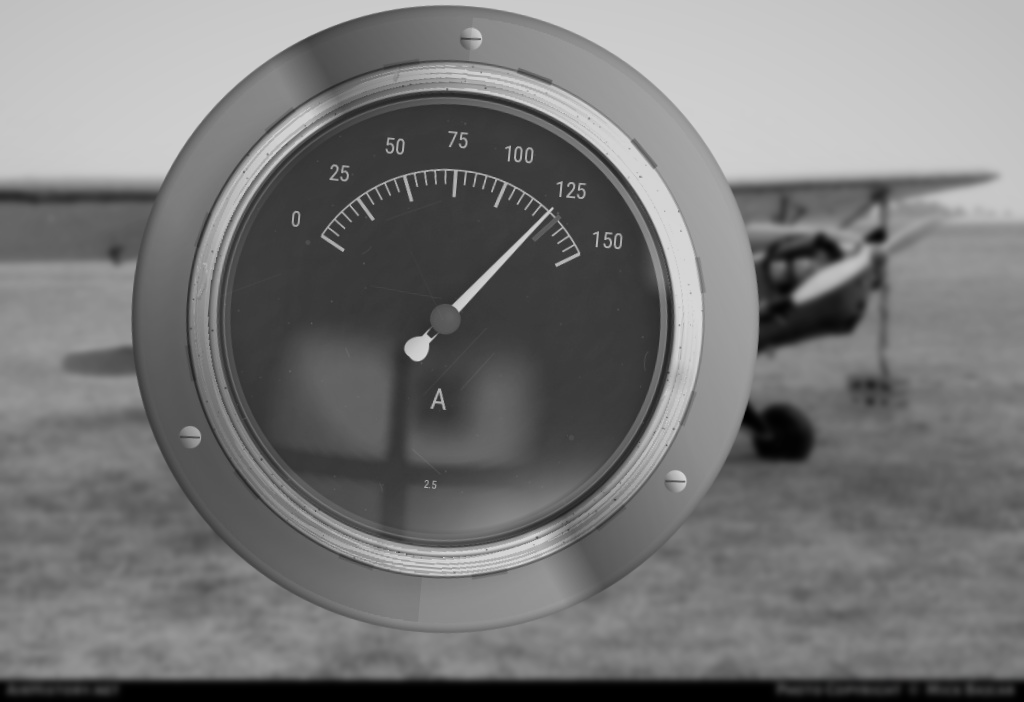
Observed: 125 A
